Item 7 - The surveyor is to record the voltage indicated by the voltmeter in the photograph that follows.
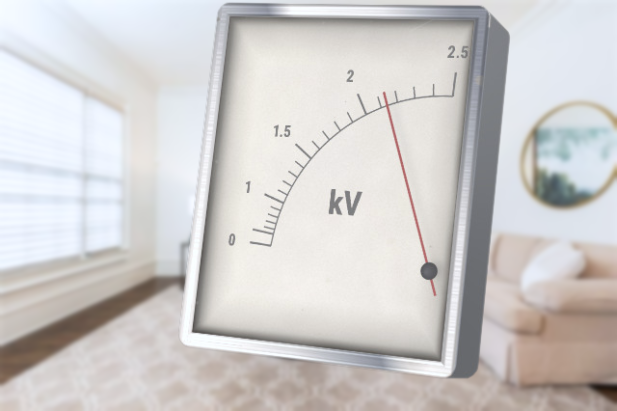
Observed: 2.15 kV
